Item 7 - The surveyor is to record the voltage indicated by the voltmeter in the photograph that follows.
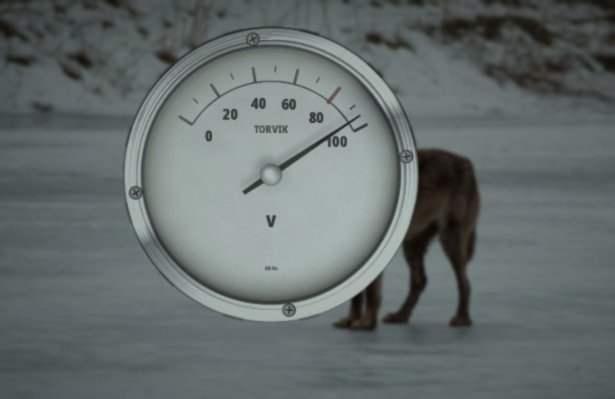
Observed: 95 V
